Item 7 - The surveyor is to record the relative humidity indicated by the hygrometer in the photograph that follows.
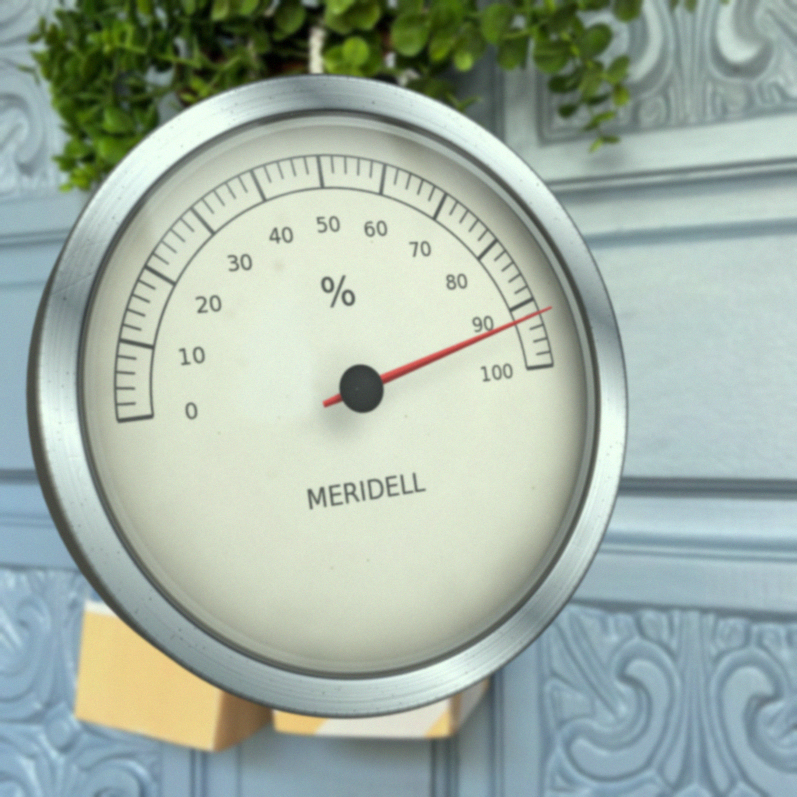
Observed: 92 %
